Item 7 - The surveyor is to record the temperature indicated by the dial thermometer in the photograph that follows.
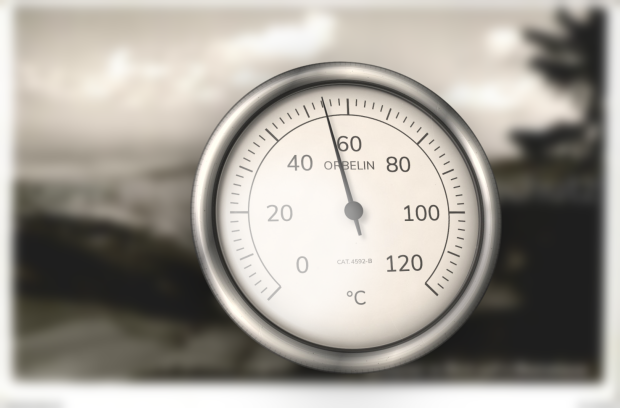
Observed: 54 °C
